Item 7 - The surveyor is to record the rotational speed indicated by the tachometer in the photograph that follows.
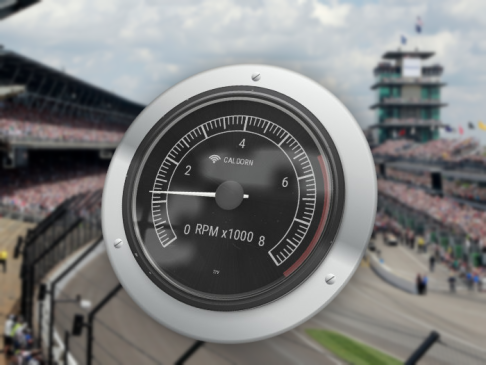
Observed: 1200 rpm
